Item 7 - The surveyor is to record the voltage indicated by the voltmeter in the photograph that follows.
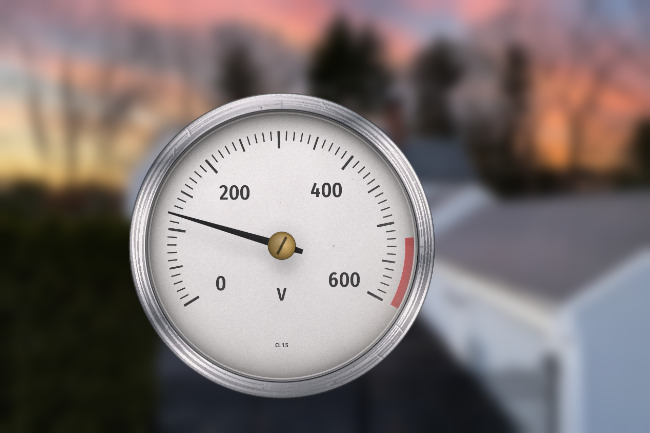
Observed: 120 V
